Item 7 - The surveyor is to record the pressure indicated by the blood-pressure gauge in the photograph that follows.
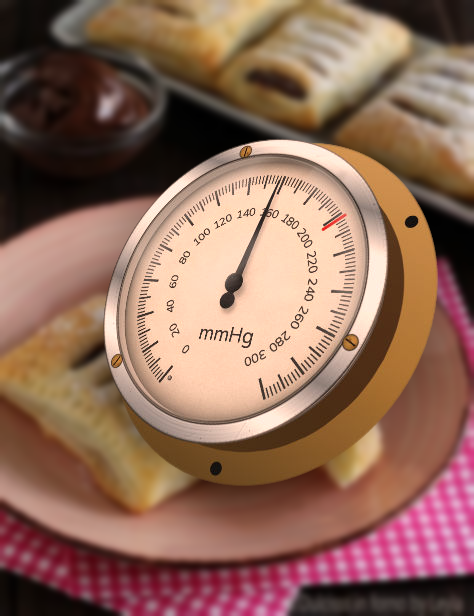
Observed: 160 mmHg
